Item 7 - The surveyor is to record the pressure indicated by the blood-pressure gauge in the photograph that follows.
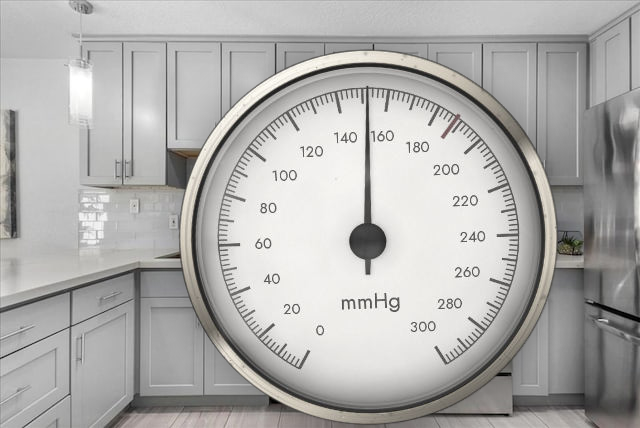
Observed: 152 mmHg
